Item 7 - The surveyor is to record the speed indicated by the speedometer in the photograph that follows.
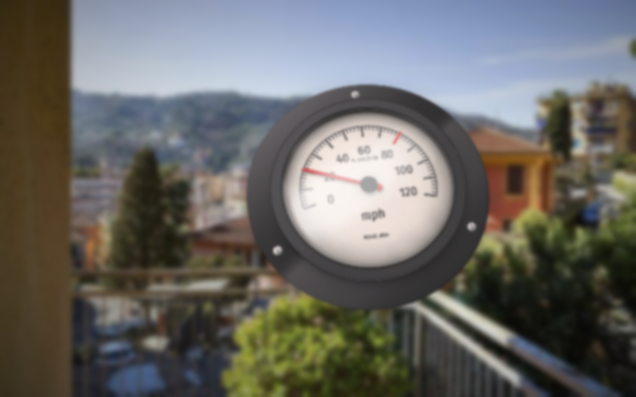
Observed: 20 mph
